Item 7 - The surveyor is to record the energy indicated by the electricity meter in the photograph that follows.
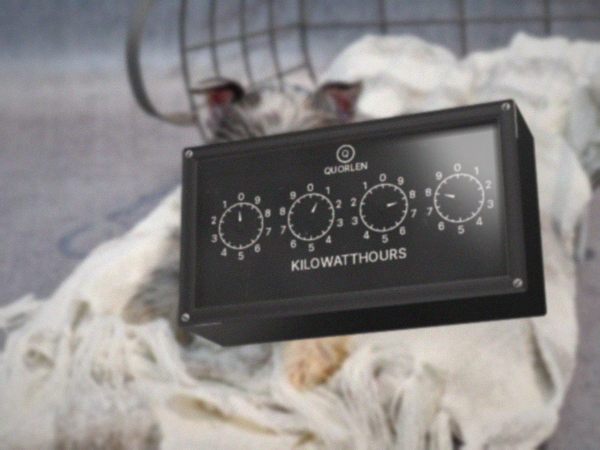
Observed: 78 kWh
